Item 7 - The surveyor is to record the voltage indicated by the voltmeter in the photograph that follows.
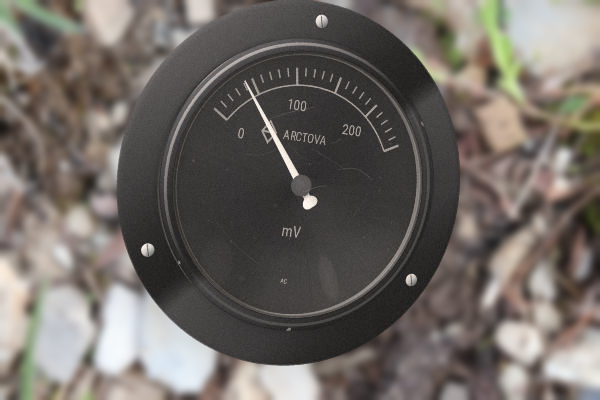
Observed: 40 mV
